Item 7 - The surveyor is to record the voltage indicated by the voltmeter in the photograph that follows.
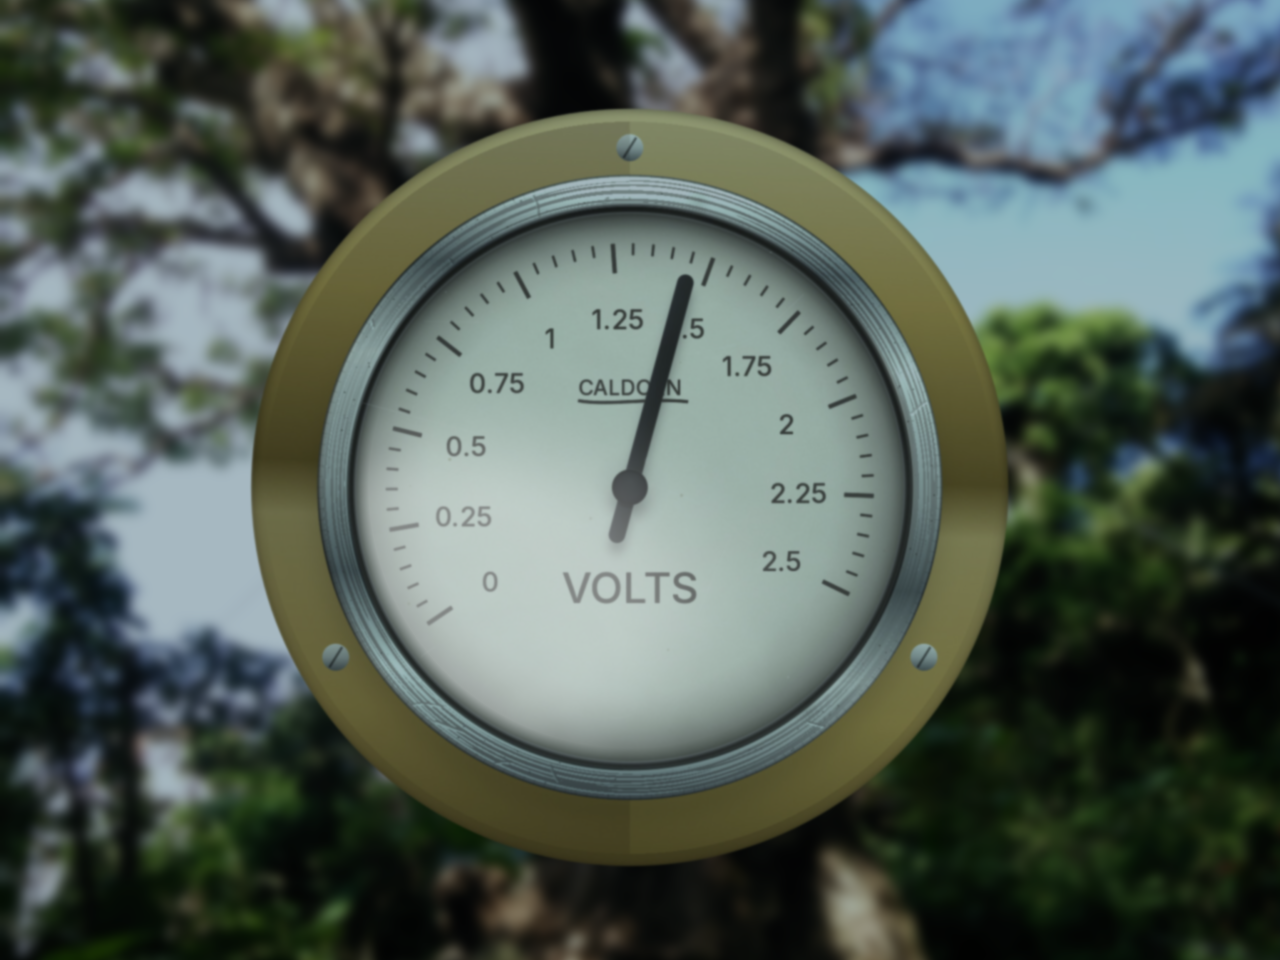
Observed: 1.45 V
